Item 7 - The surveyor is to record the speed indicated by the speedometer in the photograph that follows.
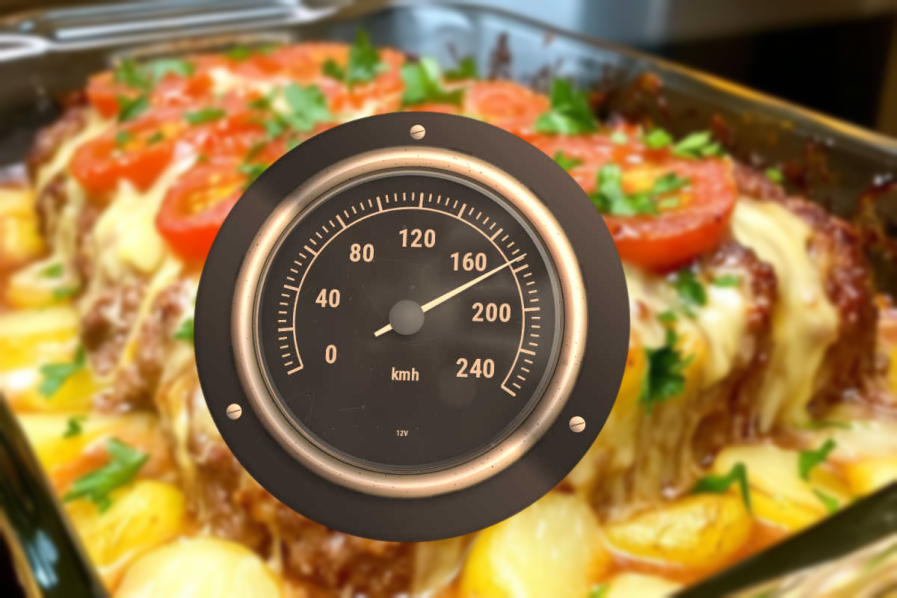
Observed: 176 km/h
